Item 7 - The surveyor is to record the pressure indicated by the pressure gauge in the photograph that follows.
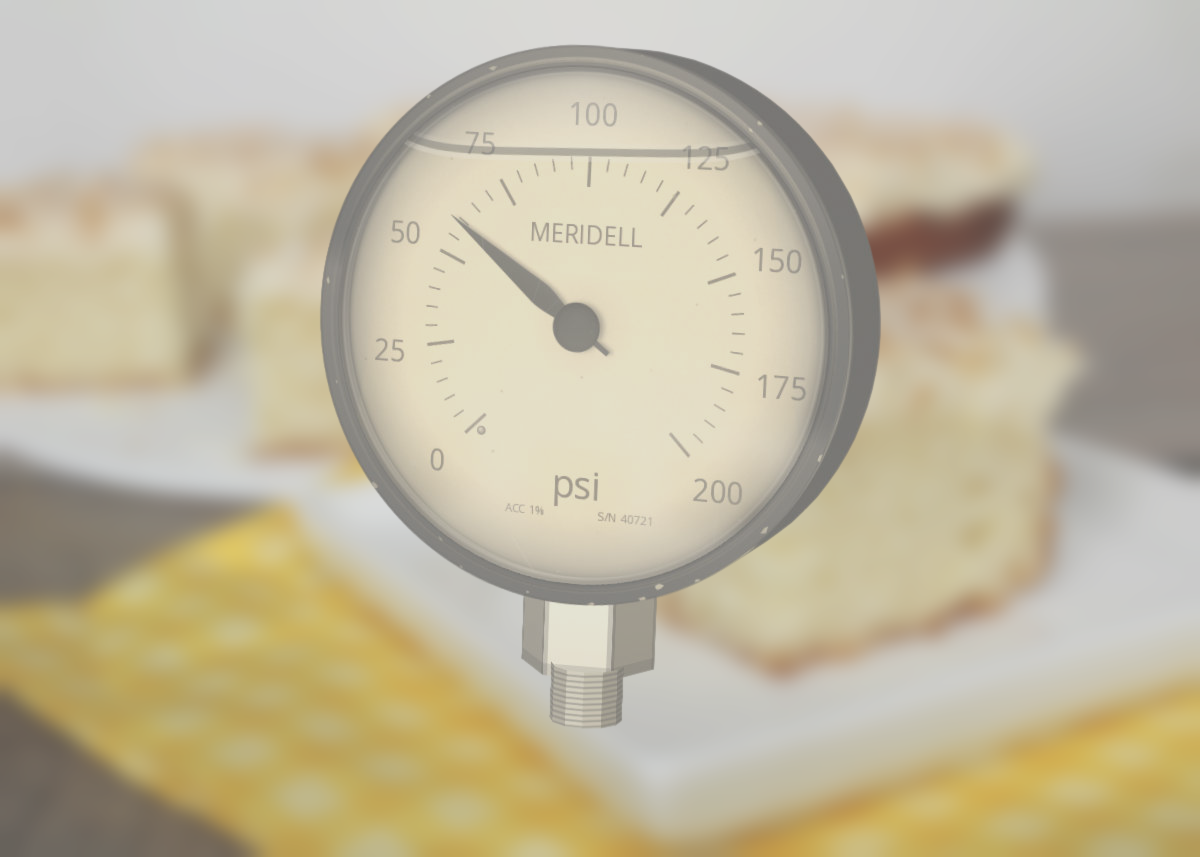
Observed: 60 psi
